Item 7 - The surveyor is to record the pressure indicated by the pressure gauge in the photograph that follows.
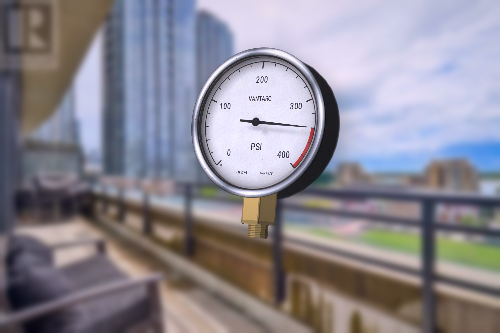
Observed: 340 psi
